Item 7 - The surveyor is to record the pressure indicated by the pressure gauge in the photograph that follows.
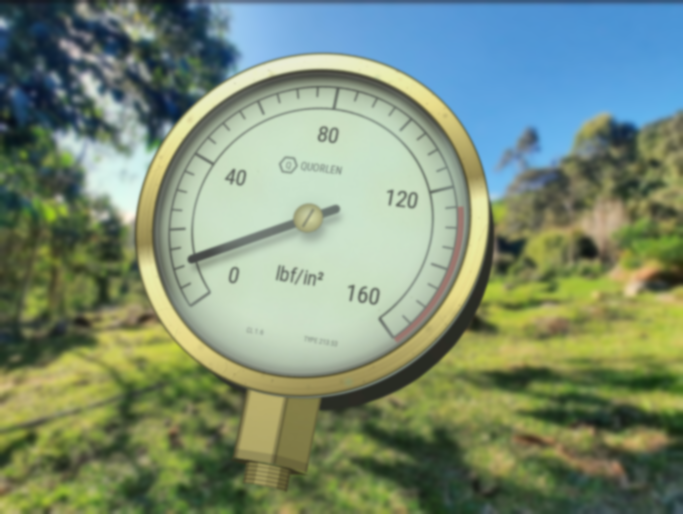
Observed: 10 psi
